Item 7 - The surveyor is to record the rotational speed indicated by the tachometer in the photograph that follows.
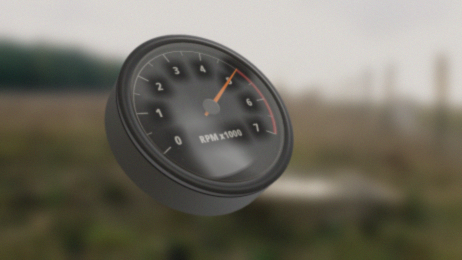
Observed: 5000 rpm
